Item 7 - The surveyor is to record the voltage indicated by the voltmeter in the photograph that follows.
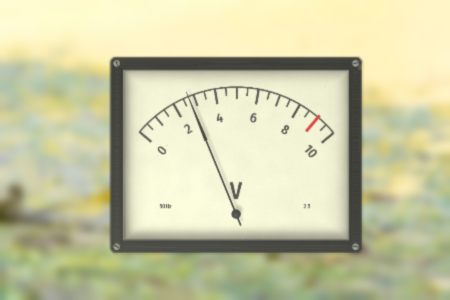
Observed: 2.75 V
